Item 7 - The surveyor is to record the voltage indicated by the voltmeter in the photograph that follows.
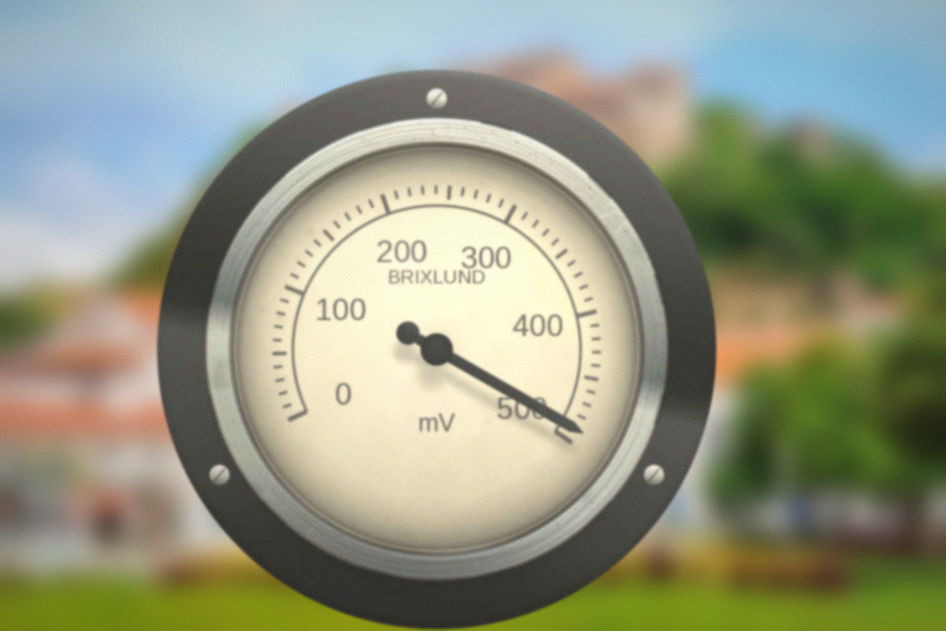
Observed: 490 mV
